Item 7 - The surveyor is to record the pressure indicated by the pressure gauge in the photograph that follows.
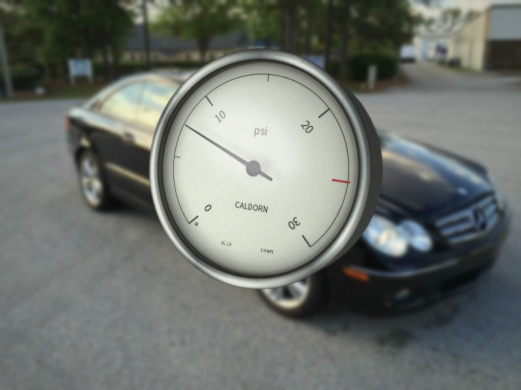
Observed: 7.5 psi
